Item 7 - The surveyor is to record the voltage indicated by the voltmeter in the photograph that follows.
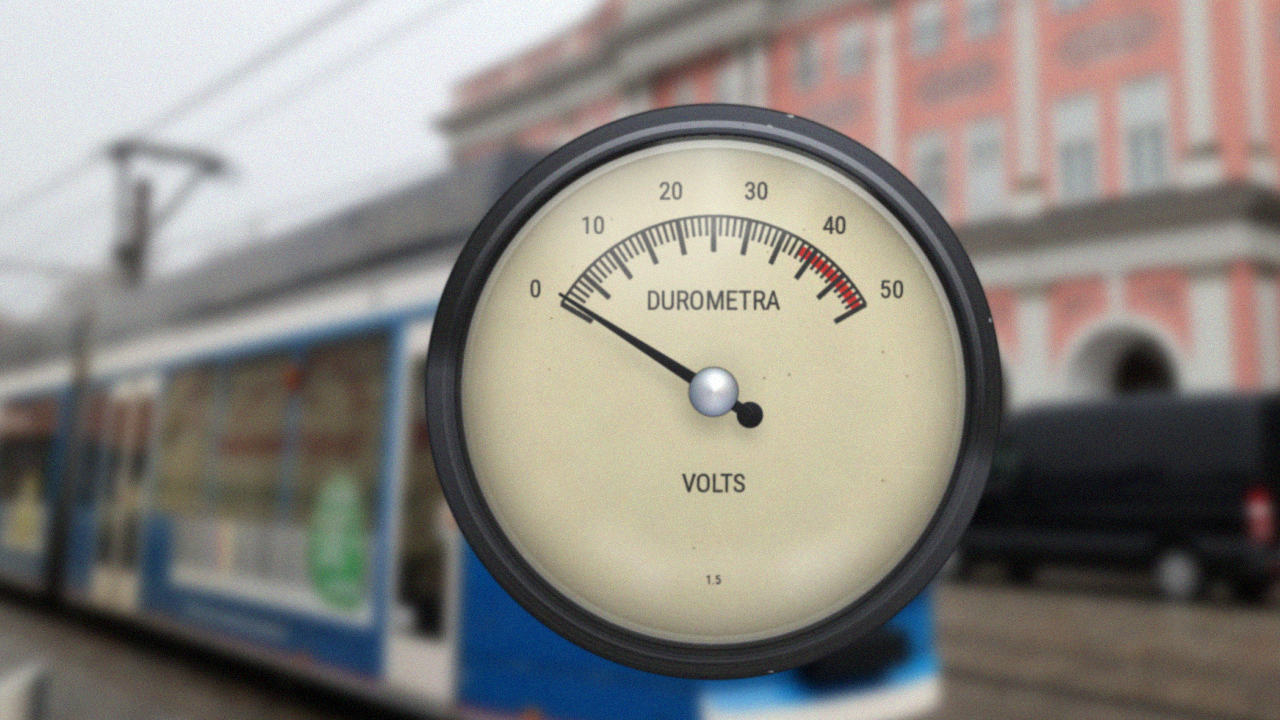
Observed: 1 V
